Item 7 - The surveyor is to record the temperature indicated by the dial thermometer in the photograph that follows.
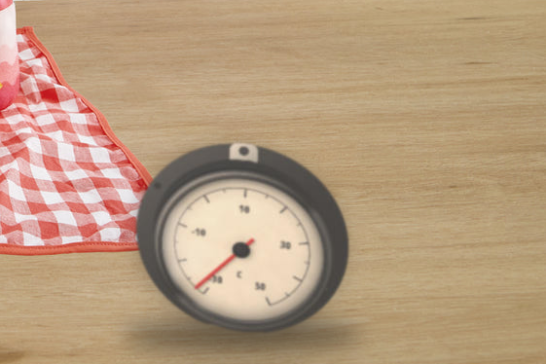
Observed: -27.5 °C
